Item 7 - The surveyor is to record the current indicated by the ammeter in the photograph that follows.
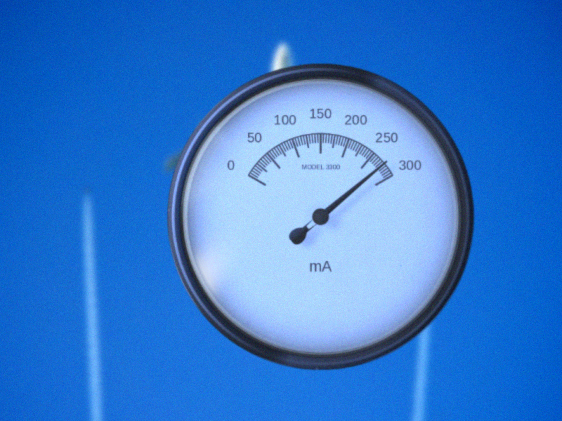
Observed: 275 mA
